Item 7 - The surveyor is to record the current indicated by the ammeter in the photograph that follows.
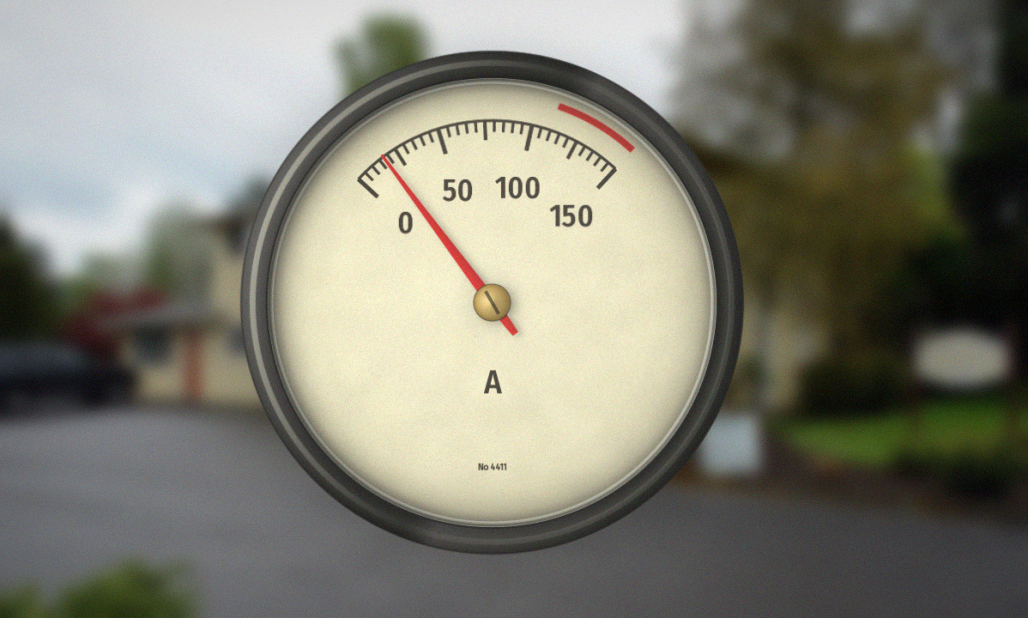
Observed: 17.5 A
